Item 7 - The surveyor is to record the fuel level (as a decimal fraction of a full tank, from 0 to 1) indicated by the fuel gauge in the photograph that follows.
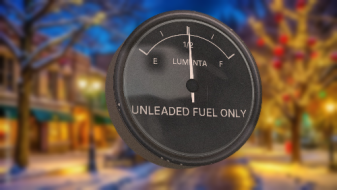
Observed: 0.5
